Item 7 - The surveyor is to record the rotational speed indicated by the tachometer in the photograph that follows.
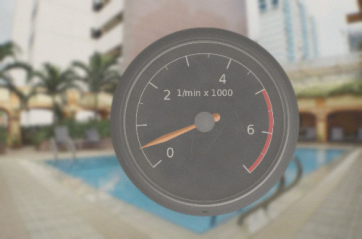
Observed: 500 rpm
